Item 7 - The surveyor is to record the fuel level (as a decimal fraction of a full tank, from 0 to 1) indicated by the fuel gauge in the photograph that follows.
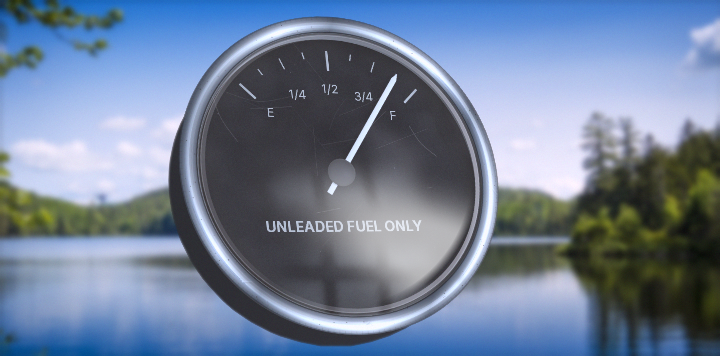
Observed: 0.875
